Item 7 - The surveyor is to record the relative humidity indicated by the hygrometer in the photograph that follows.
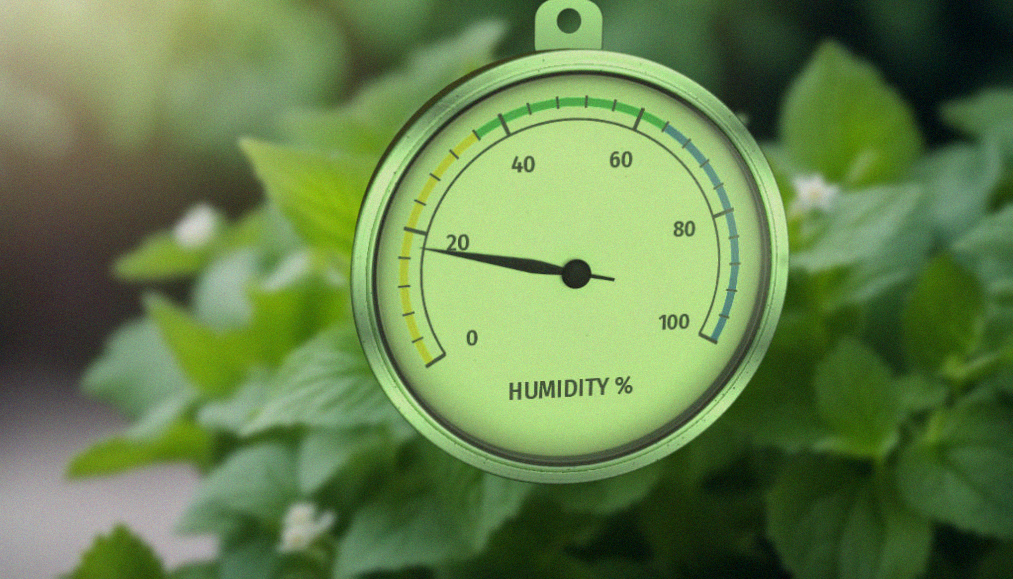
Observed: 18 %
